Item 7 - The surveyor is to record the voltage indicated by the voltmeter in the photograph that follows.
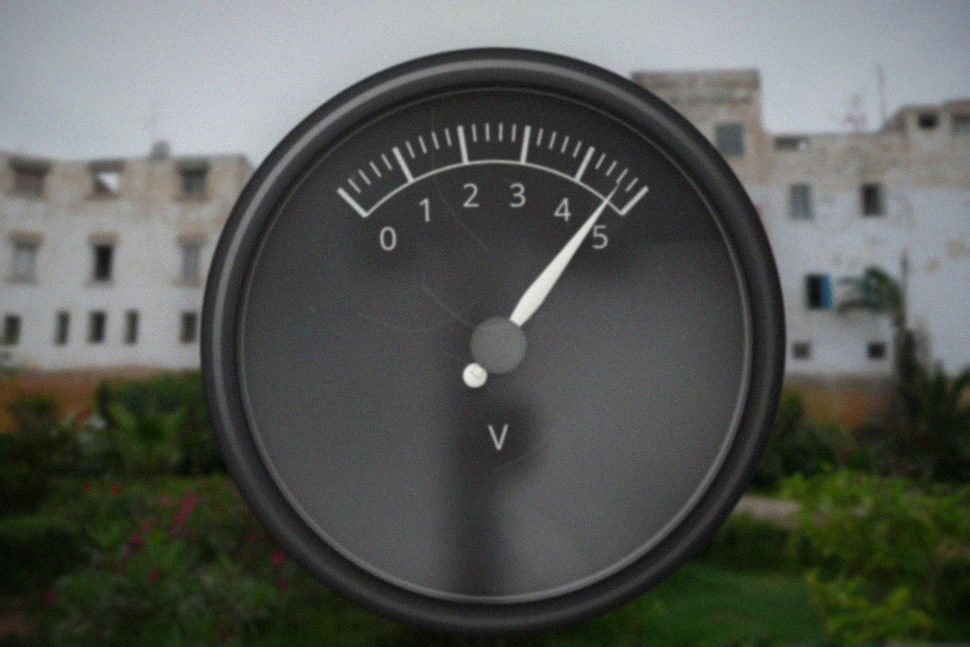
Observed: 4.6 V
